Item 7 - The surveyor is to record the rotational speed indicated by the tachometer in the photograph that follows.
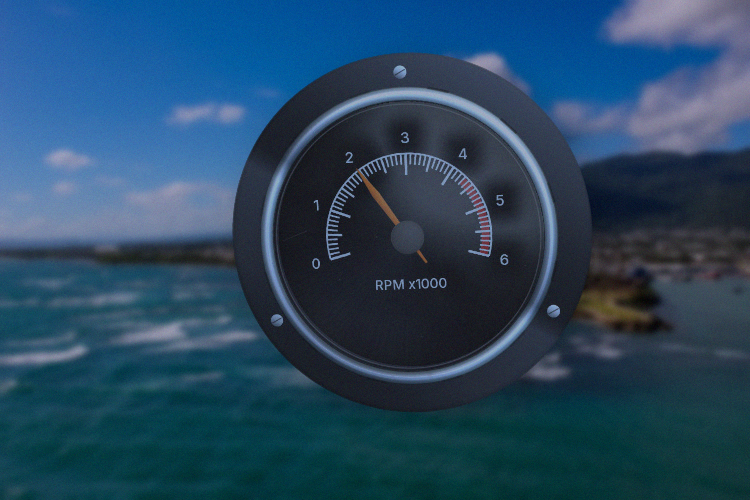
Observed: 2000 rpm
